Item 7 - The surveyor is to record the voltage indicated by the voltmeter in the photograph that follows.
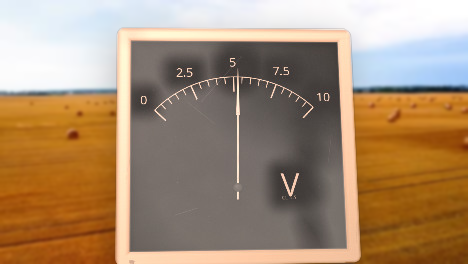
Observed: 5.25 V
